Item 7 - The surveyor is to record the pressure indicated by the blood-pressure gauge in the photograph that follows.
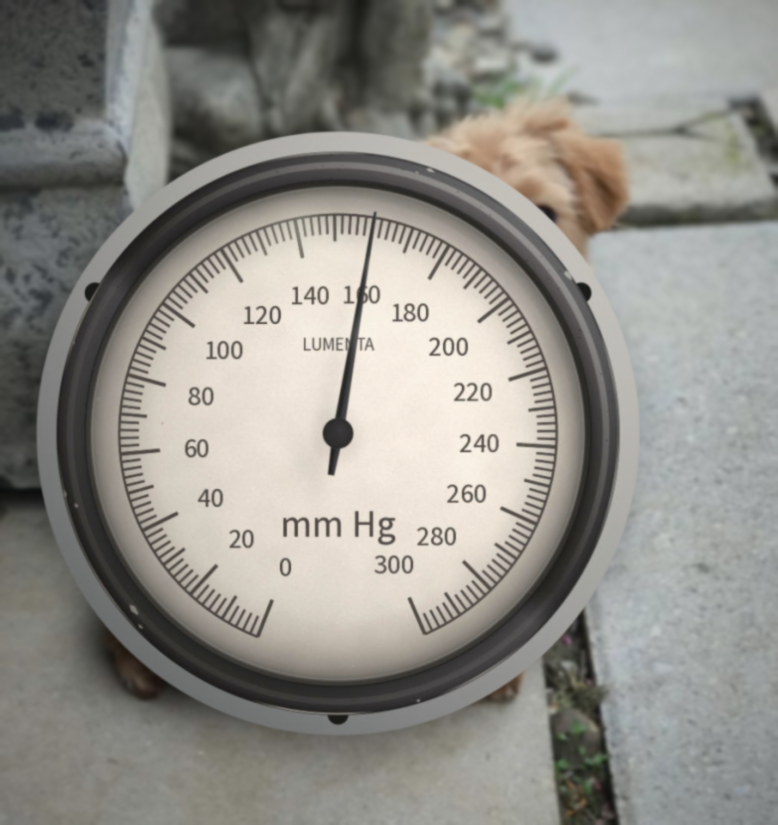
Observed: 160 mmHg
